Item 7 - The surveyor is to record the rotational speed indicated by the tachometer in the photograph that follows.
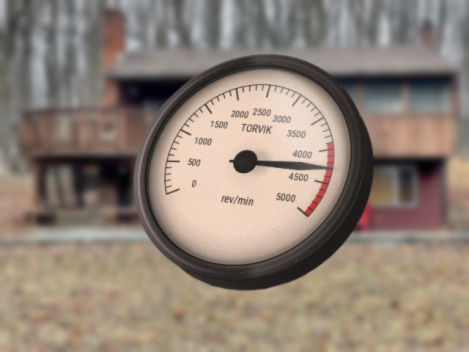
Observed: 4300 rpm
